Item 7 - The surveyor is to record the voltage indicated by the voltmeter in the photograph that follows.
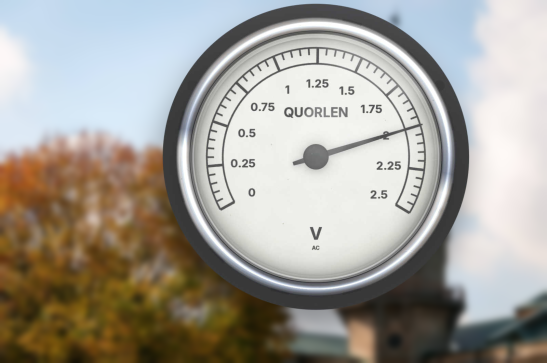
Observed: 2 V
